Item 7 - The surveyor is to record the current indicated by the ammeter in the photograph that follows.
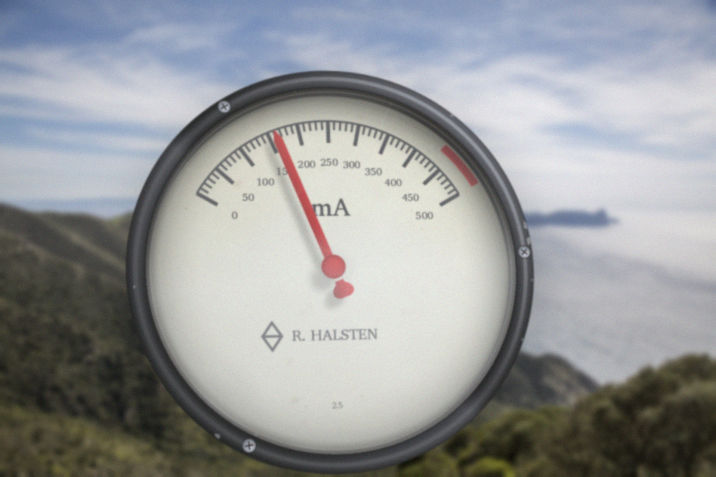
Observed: 160 mA
